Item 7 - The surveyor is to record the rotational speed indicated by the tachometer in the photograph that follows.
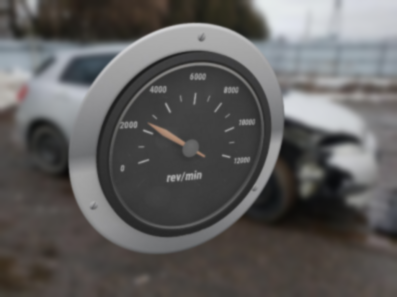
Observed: 2500 rpm
